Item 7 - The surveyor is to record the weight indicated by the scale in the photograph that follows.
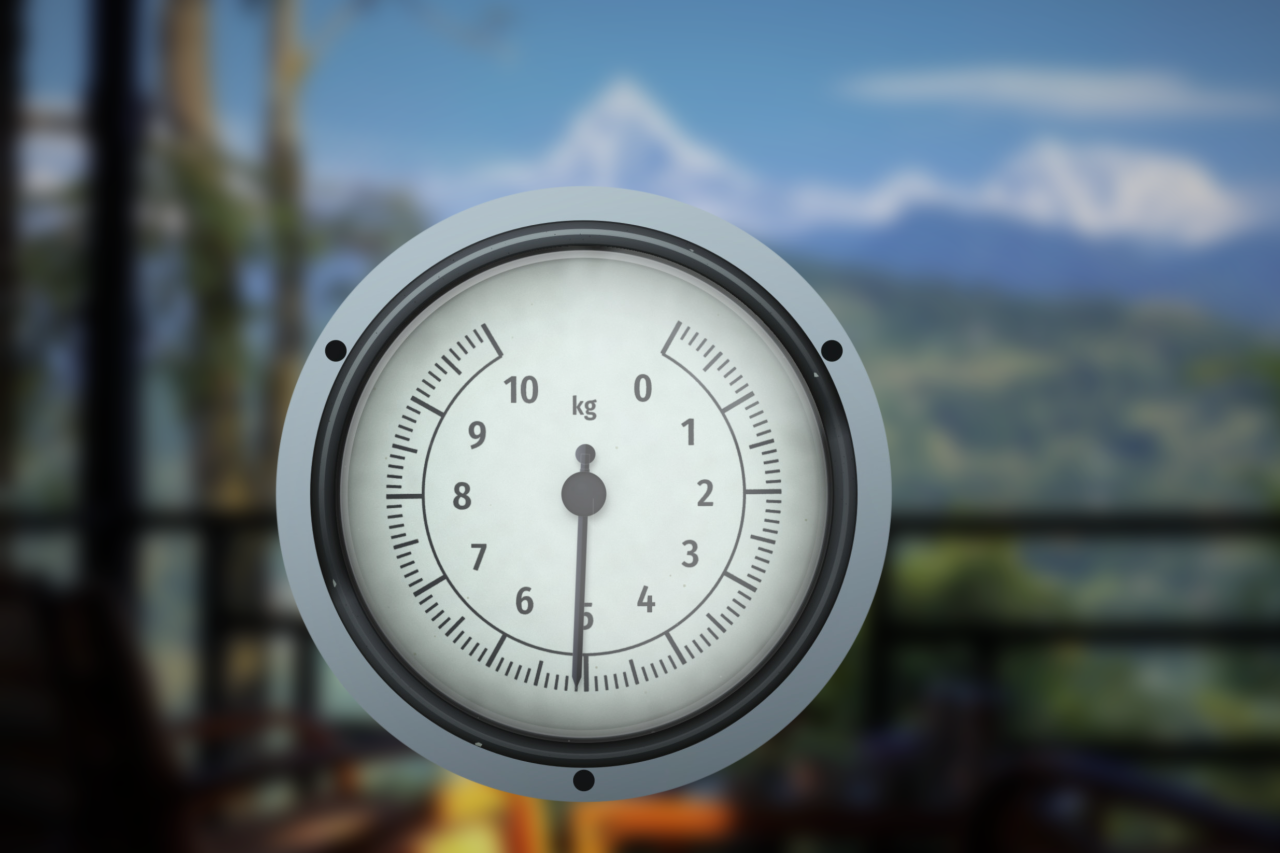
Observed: 5.1 kg
